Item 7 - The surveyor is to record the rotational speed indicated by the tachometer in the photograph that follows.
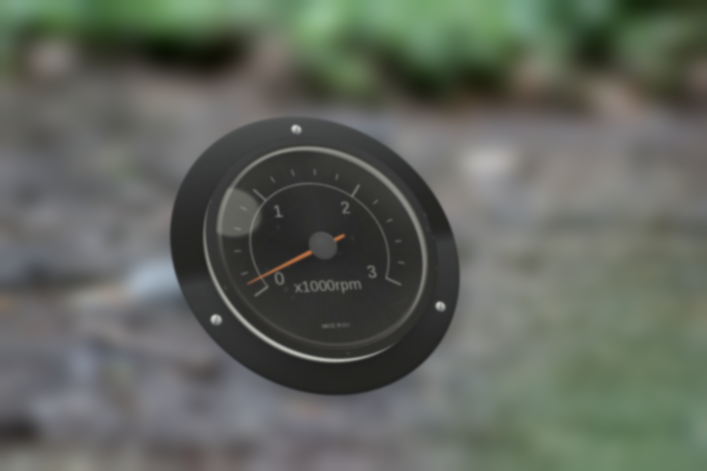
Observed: 100 rpm
